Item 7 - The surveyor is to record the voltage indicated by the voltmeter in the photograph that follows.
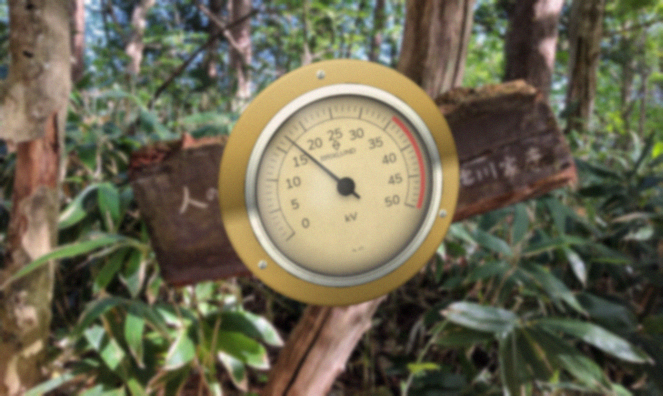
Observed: 17 kV
